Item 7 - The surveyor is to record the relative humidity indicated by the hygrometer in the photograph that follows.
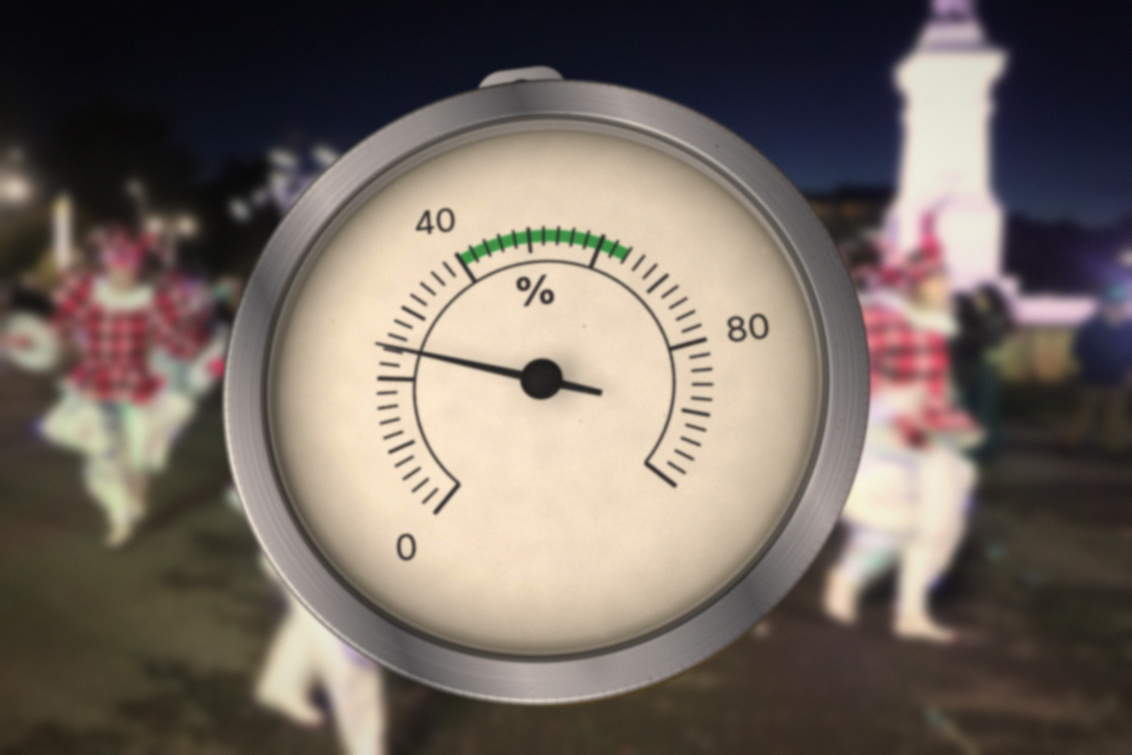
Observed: 24 %
